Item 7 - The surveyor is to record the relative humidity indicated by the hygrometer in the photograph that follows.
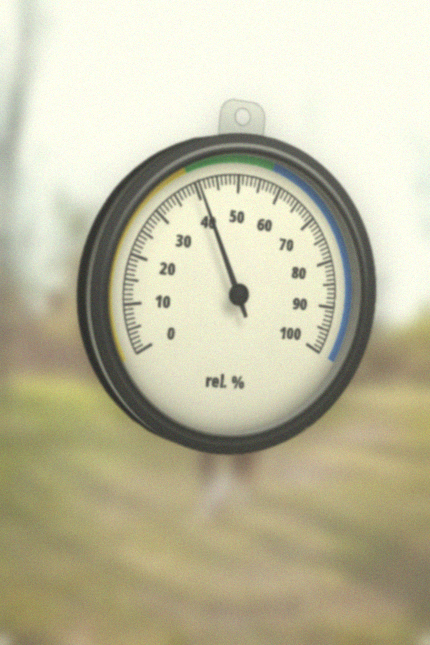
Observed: 40 %
